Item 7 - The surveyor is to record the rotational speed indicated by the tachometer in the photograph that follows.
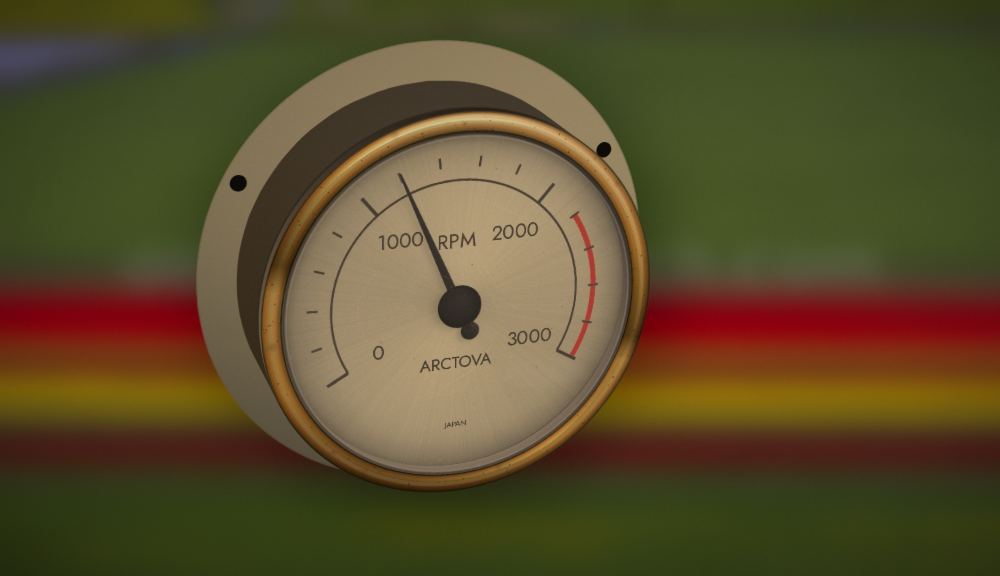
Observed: 1200 rpm
